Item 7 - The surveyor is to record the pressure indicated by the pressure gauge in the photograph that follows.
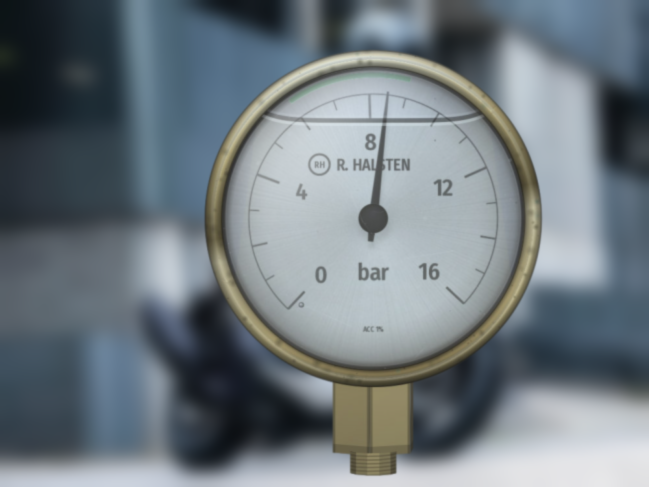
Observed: 8.5 bar
